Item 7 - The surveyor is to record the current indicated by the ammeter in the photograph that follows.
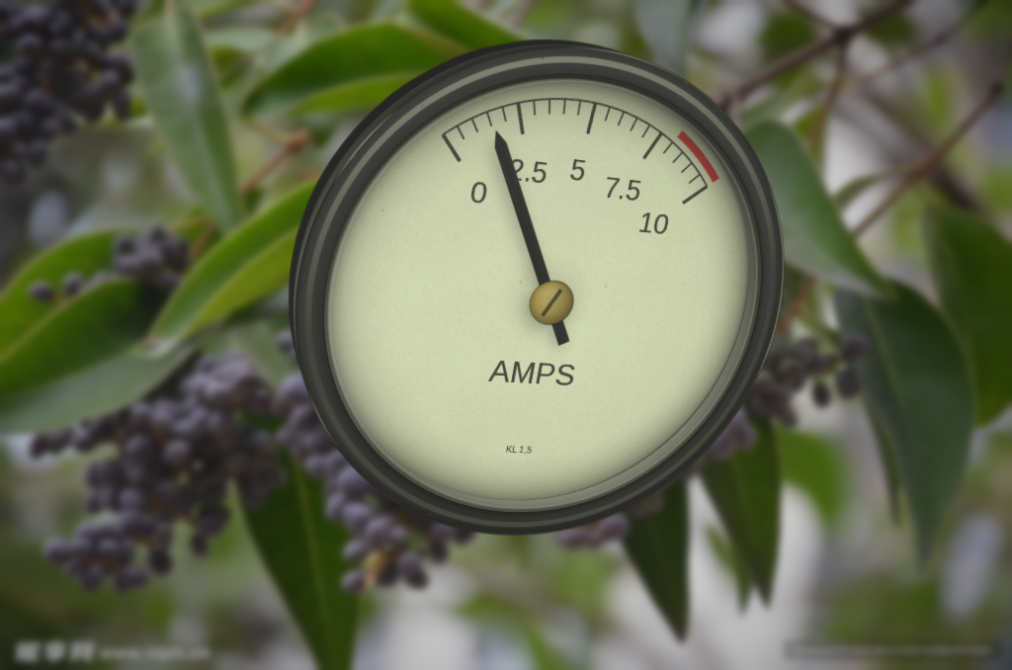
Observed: 1.5 A
